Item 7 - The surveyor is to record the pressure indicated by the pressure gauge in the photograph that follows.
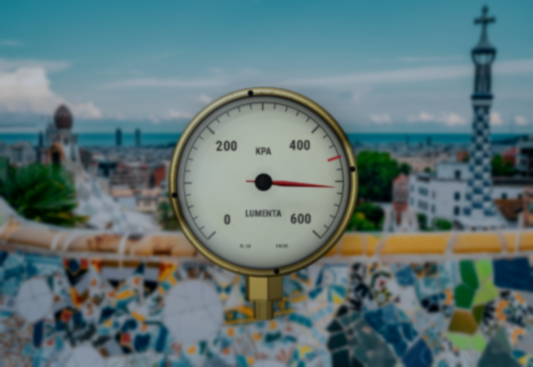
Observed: 510 kPa
